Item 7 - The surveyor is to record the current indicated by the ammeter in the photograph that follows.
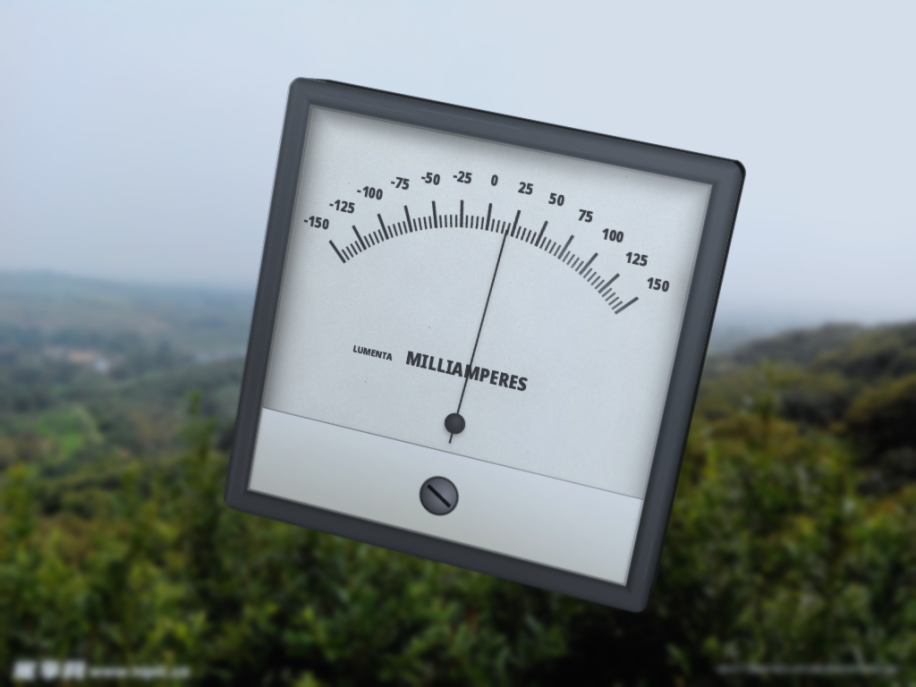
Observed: 20 mA
